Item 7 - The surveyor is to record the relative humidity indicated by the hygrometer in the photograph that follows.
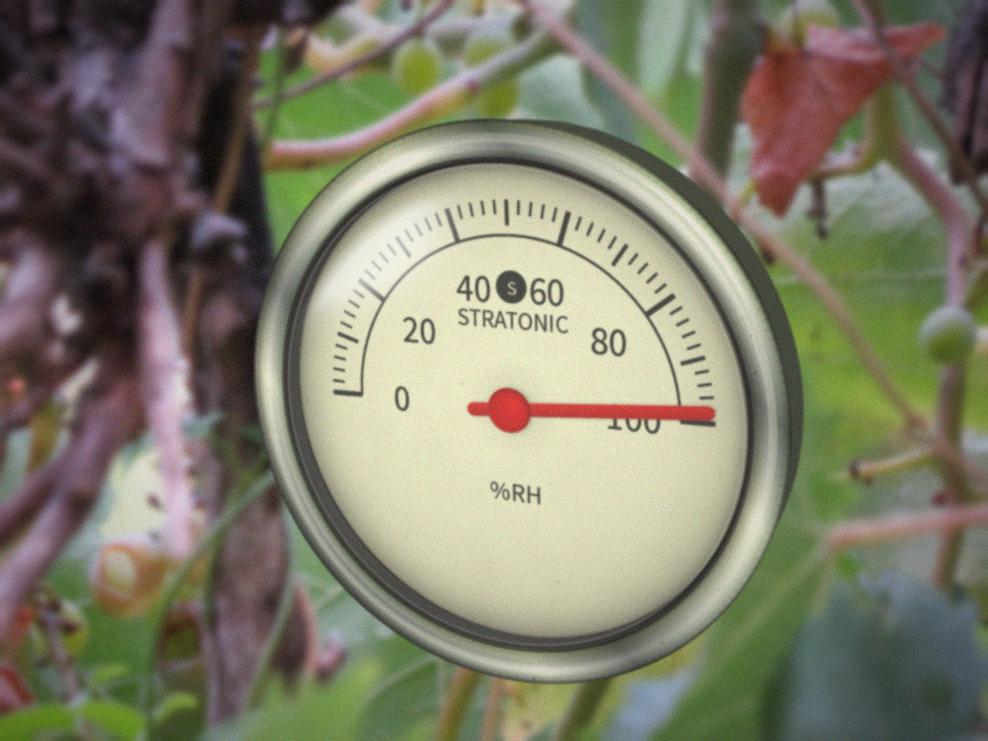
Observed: 98 %
